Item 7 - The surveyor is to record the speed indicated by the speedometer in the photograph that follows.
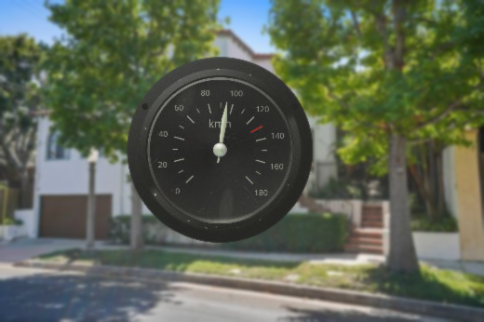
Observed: 95 km/h
